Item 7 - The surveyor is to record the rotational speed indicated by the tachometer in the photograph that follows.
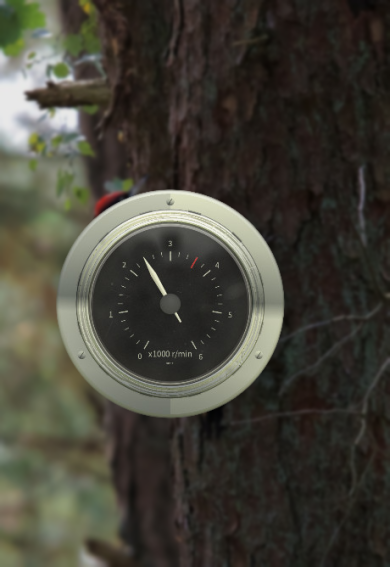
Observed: 2400 rpm
